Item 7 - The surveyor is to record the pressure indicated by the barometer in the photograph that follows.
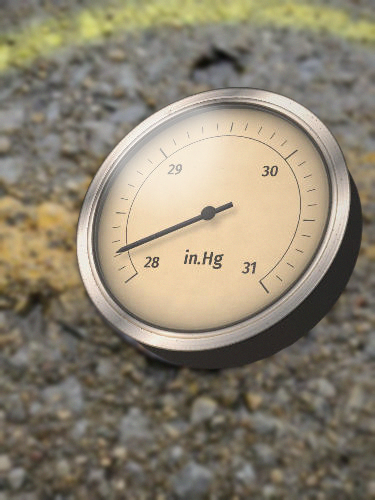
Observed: 28.2 inHg
